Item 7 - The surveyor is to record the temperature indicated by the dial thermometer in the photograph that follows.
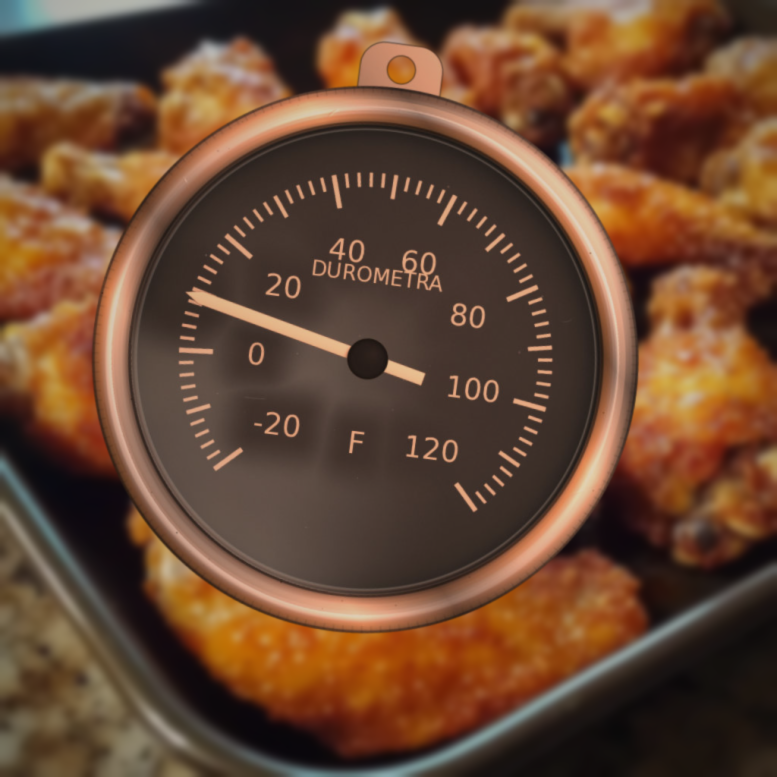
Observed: 9 °F
